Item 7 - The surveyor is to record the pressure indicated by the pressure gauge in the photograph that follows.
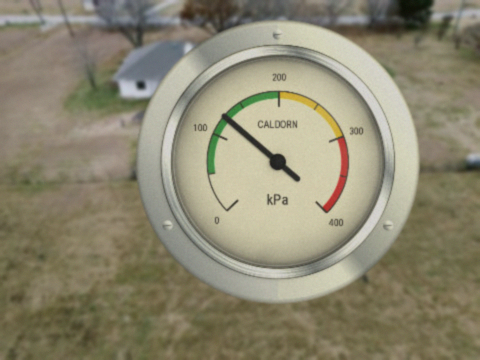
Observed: 125 kPa
